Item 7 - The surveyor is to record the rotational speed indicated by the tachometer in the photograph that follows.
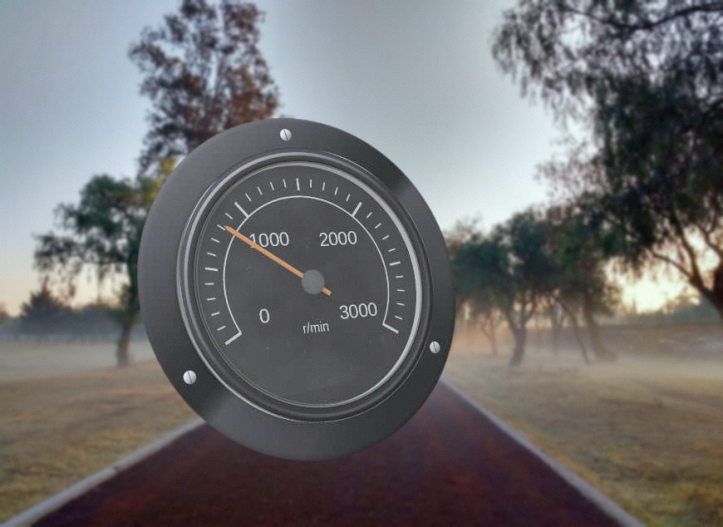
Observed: 800 rpm
